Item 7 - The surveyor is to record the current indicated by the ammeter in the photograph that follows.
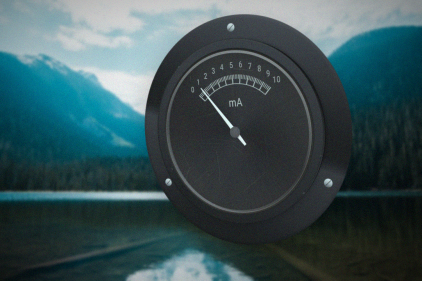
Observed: 1 mA
